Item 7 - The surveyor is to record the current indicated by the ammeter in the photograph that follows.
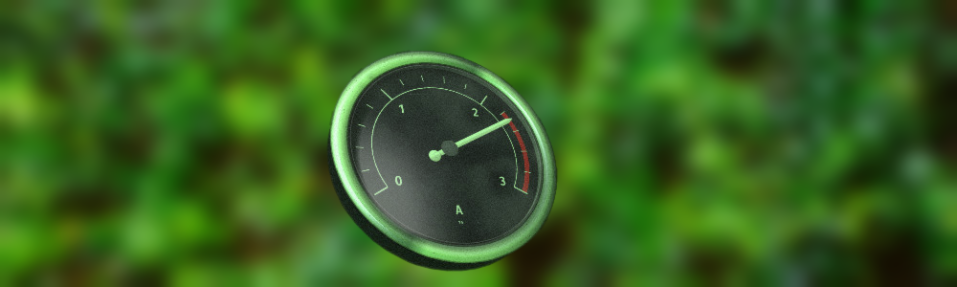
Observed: 2.3 A
